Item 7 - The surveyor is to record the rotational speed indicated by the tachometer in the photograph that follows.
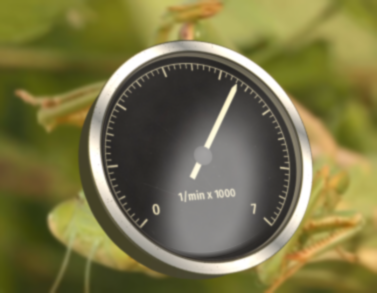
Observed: 4300 rpm
